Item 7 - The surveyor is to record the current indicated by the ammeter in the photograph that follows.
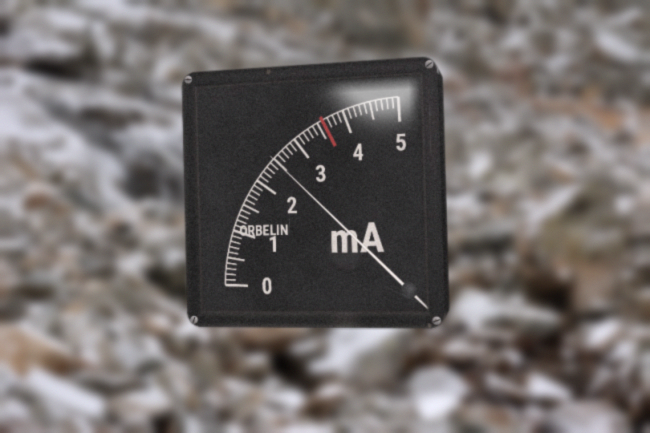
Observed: 2.5 mA
